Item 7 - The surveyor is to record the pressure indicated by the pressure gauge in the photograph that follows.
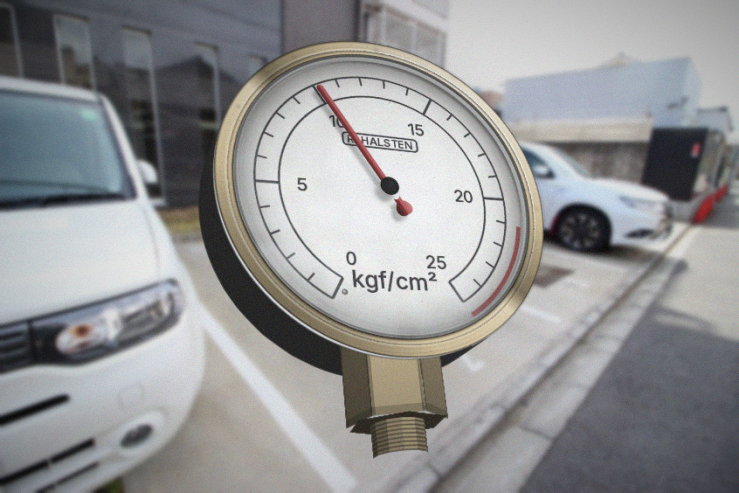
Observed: 10 kg/cm²
